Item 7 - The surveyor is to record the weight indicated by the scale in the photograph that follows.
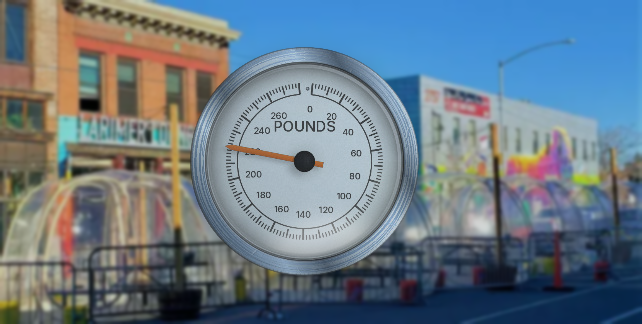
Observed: 220 lb
